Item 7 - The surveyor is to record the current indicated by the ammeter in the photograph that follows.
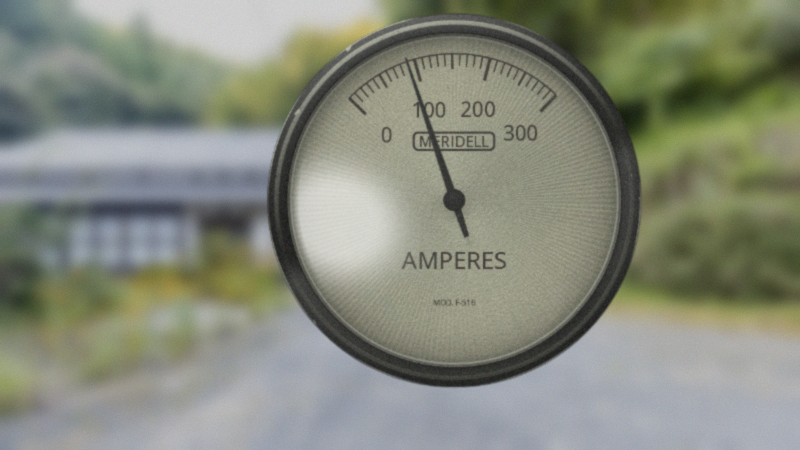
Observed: 90 A
